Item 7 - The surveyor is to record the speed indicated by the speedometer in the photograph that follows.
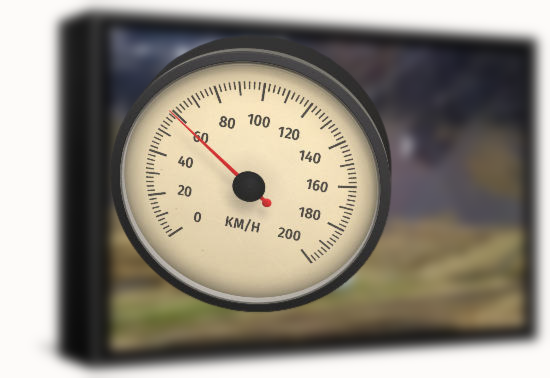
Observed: 60 km/h
